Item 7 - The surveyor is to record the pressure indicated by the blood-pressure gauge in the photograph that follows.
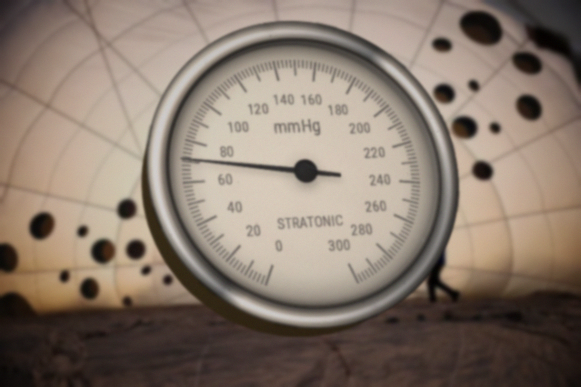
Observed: 70 mmHg
